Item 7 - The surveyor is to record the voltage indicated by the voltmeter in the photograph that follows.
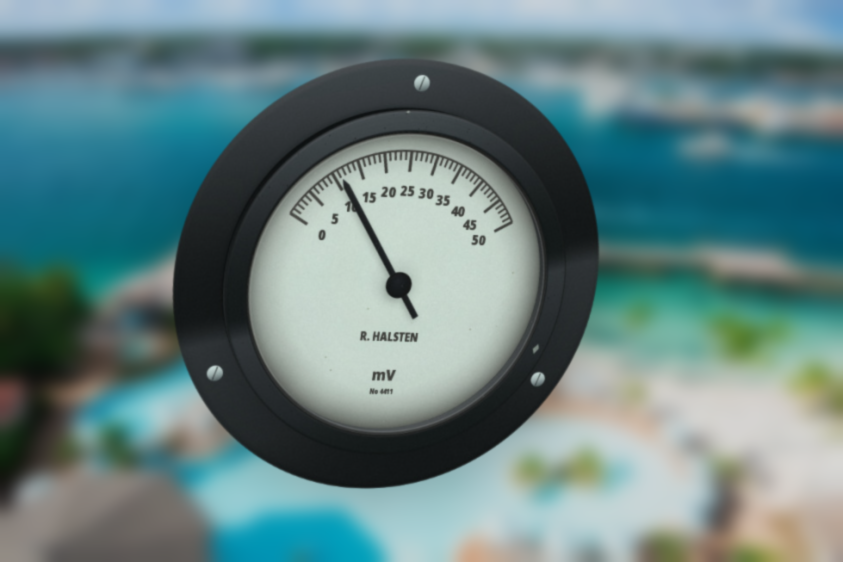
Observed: 11 mV
